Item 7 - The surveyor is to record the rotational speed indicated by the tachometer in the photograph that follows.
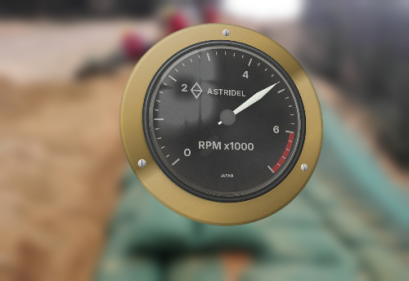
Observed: 4800 rpm
